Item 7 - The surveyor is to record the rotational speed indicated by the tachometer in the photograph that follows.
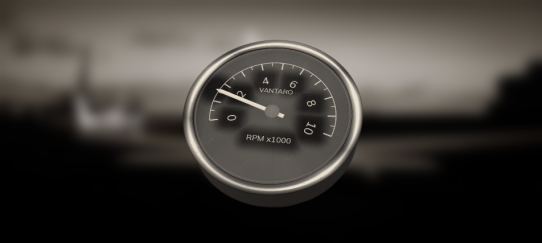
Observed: 1500 rpm
